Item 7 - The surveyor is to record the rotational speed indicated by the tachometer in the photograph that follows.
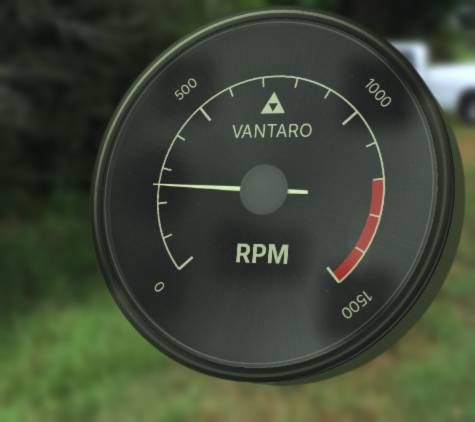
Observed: 250 rpm
